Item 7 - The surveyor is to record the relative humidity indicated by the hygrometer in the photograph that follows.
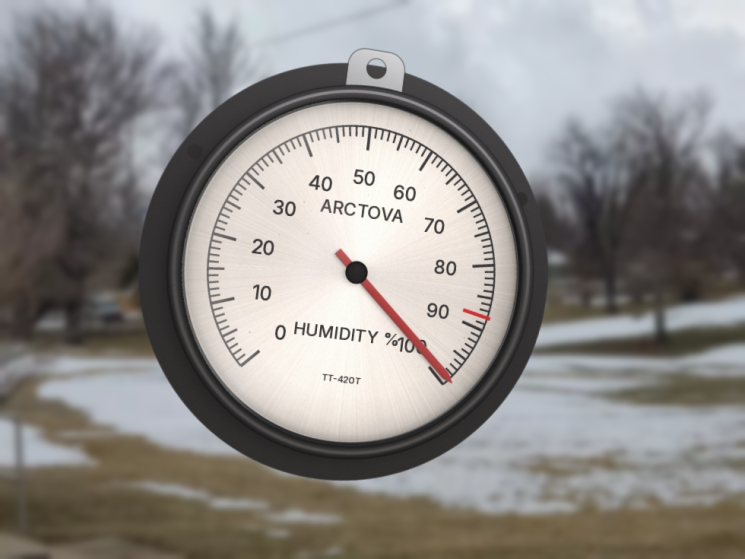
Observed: 99 %
